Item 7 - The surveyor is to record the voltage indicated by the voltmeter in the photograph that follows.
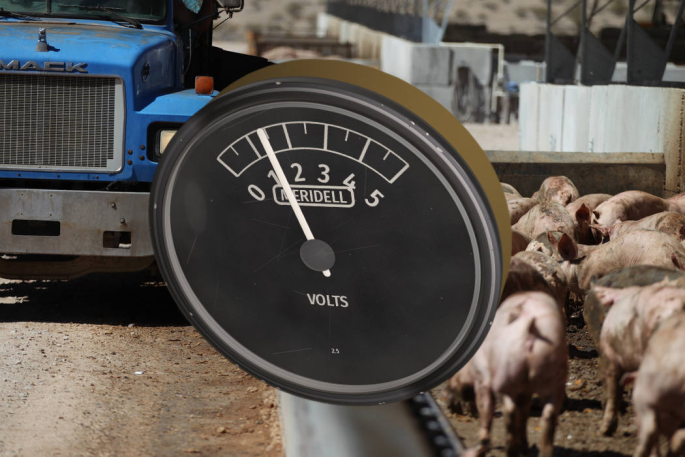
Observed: 1.5 V
